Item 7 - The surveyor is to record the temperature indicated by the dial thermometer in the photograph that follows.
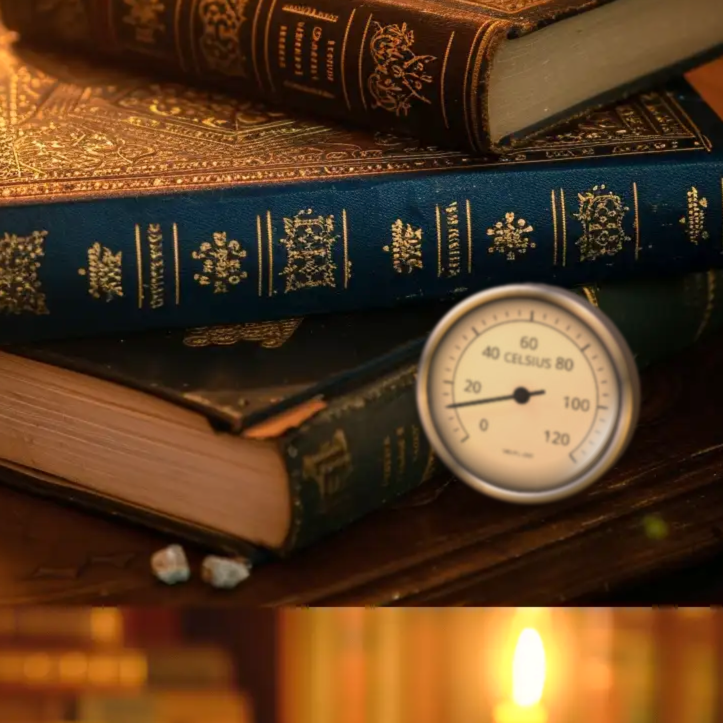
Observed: 12 °C
